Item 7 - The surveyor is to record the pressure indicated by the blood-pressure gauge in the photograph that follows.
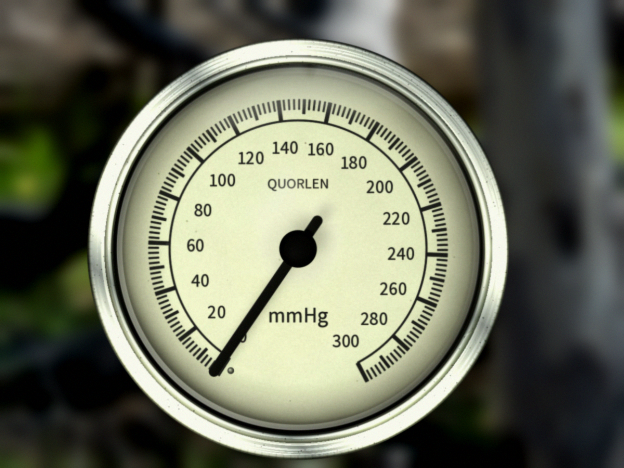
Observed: 2 mmHg
